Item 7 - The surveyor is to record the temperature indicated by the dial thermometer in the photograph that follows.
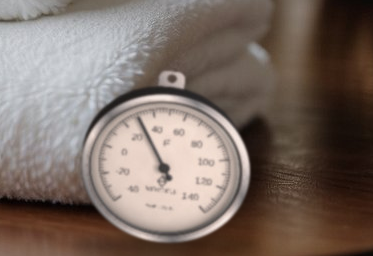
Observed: 30 °F
